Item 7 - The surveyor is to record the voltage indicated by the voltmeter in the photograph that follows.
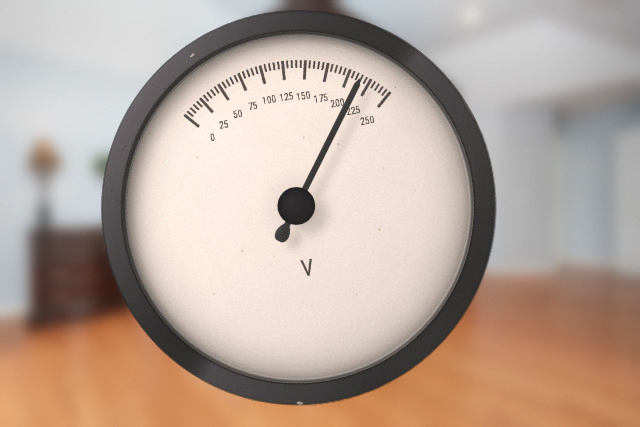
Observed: 215 V
